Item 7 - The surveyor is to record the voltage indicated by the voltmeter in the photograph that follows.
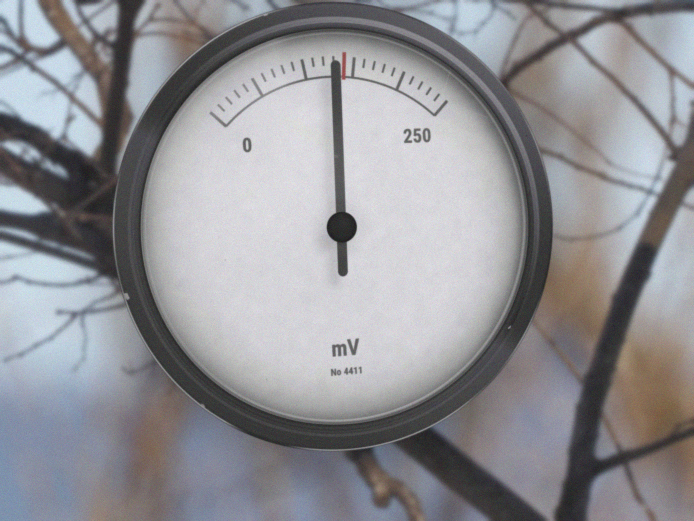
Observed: 130 mV
